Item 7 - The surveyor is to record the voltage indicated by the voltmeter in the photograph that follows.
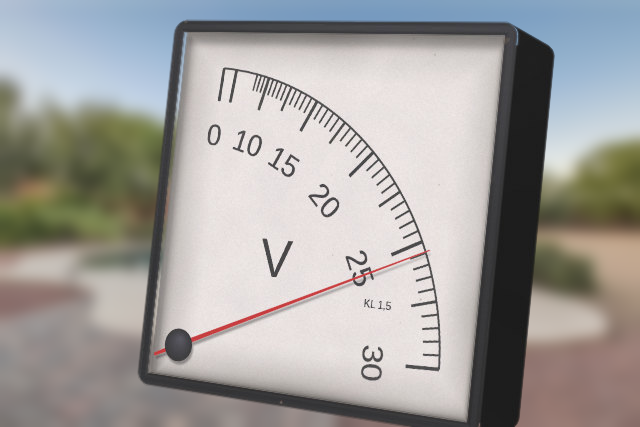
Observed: 25.5 V
